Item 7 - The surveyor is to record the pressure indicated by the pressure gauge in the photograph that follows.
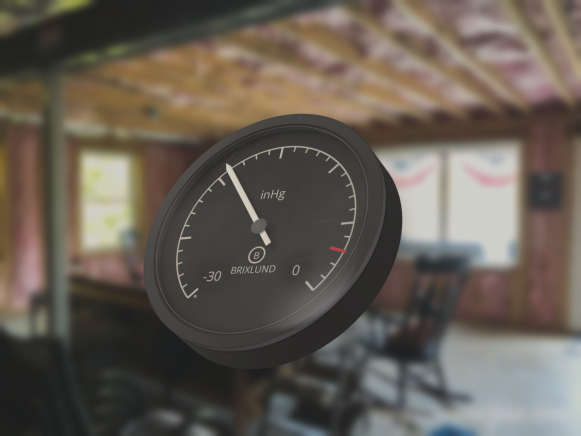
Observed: -19 inHg
